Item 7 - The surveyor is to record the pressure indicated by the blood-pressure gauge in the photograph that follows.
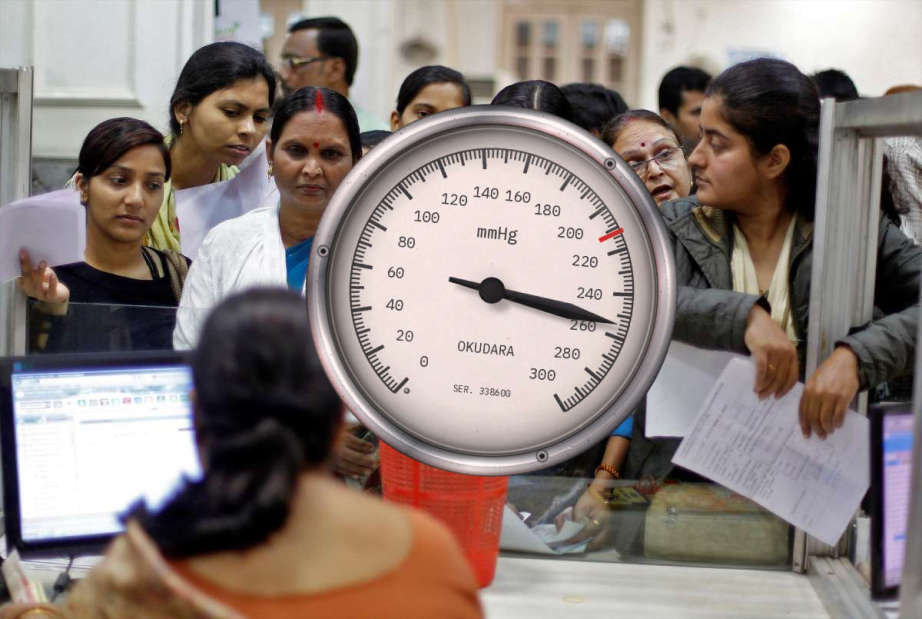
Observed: 254 mmHg
